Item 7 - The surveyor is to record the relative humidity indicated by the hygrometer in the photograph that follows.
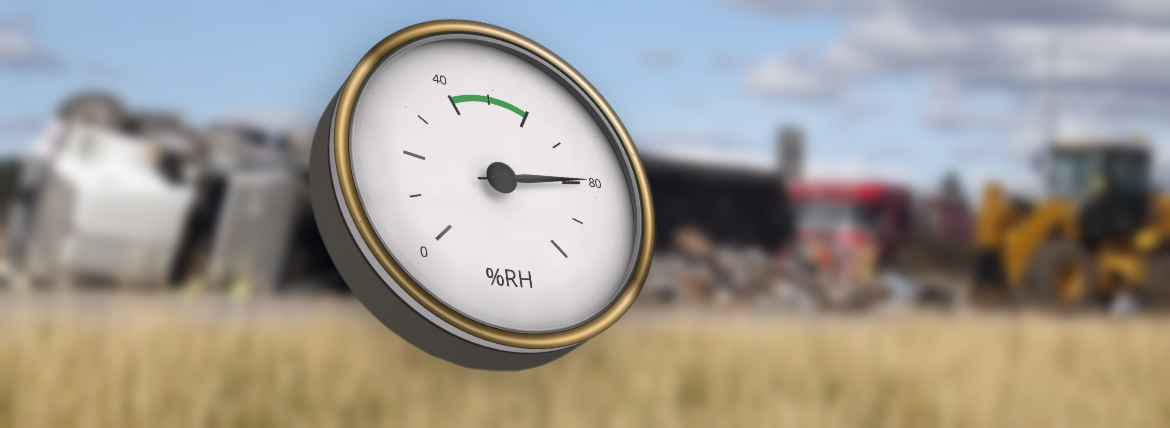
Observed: 80 %
